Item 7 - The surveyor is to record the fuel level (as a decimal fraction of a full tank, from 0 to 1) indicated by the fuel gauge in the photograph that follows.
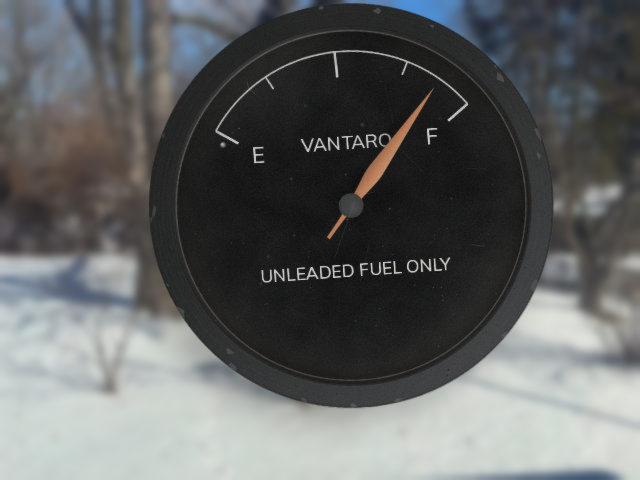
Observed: 0.875
